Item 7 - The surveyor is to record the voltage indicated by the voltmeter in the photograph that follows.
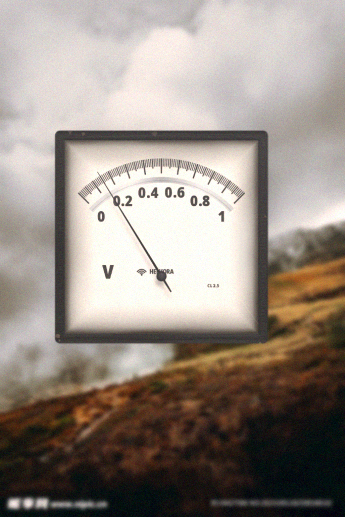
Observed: 0.15 V
